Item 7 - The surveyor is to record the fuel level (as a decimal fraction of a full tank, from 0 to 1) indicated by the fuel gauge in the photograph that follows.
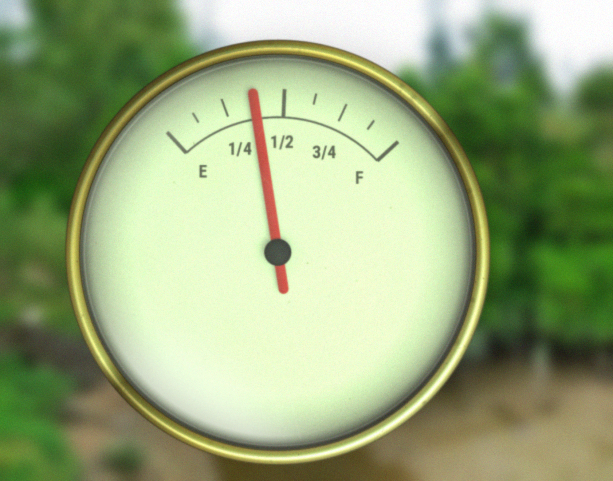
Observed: 0.375
